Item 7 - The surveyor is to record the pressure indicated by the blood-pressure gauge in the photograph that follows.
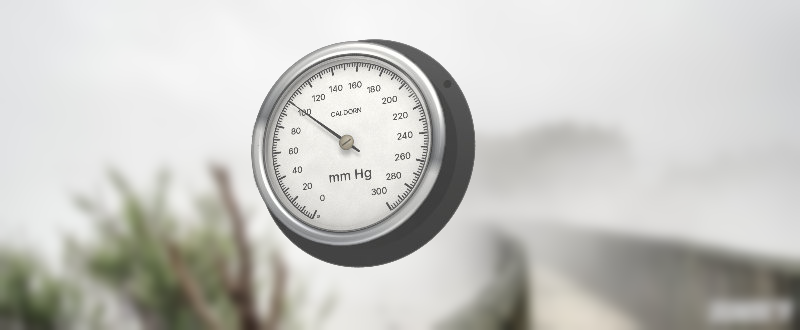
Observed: 100 mmHg
